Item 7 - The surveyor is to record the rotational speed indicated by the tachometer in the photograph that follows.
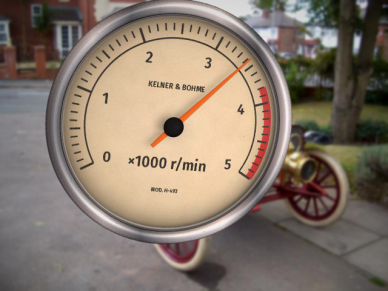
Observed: 3400 rpm
